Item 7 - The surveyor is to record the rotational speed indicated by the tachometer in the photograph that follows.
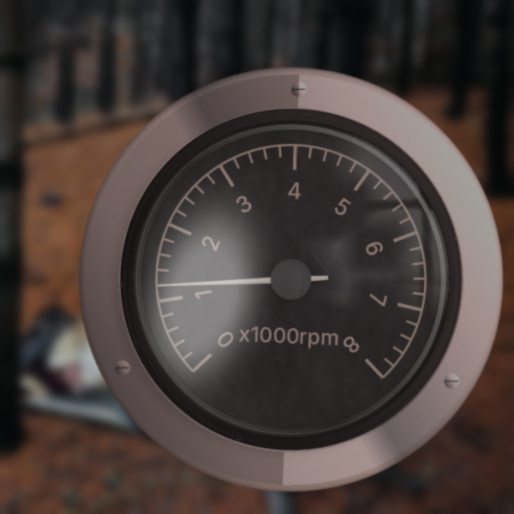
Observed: 1200 rpm
